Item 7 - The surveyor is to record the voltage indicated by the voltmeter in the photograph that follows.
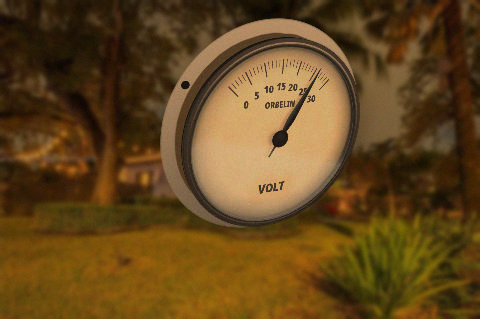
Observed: 25 V
